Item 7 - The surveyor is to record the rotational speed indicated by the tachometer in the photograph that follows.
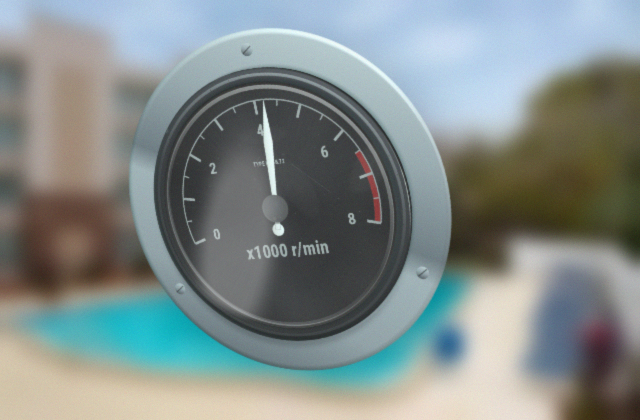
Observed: 4250 rpm
